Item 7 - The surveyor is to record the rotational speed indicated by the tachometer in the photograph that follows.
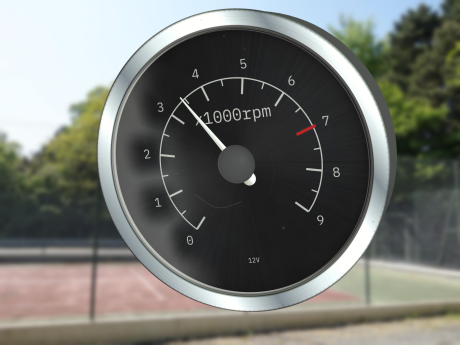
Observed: 3500 rpm
